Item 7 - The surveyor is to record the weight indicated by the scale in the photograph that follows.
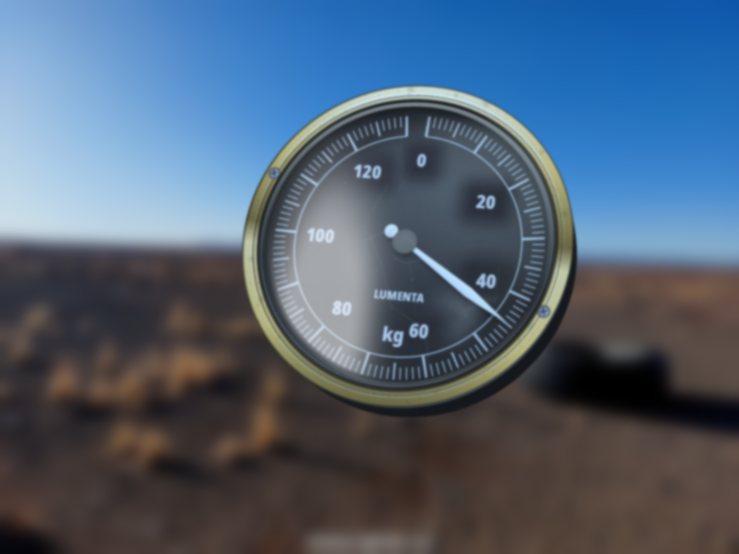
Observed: 45 kg
